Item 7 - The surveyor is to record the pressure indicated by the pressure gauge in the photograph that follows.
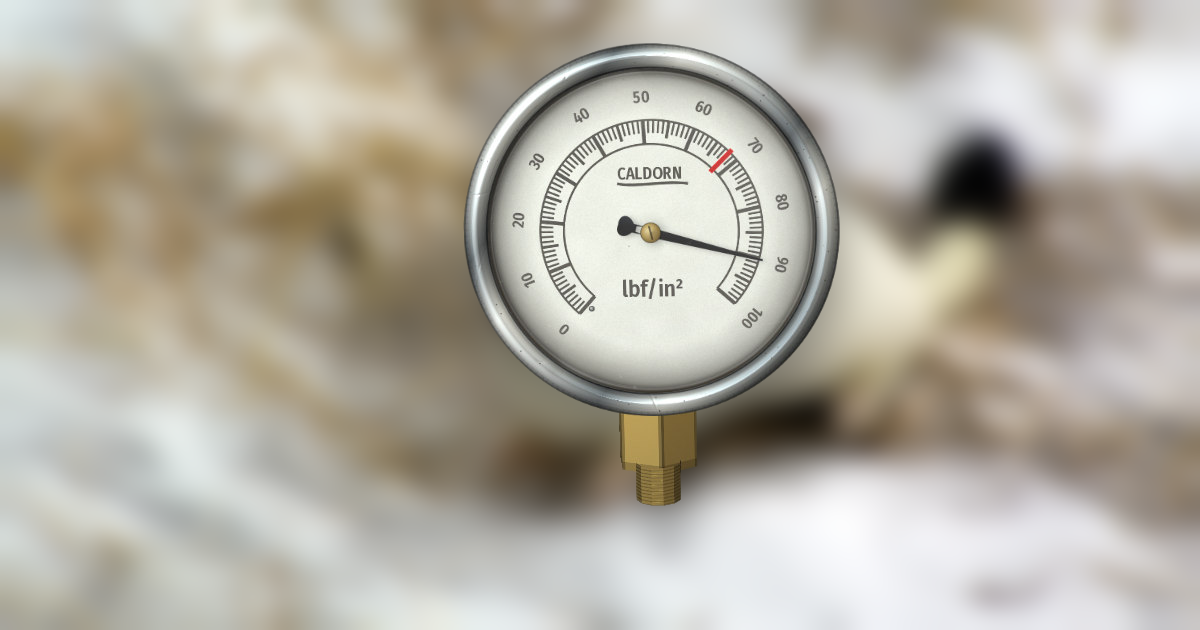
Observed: 90 psi
